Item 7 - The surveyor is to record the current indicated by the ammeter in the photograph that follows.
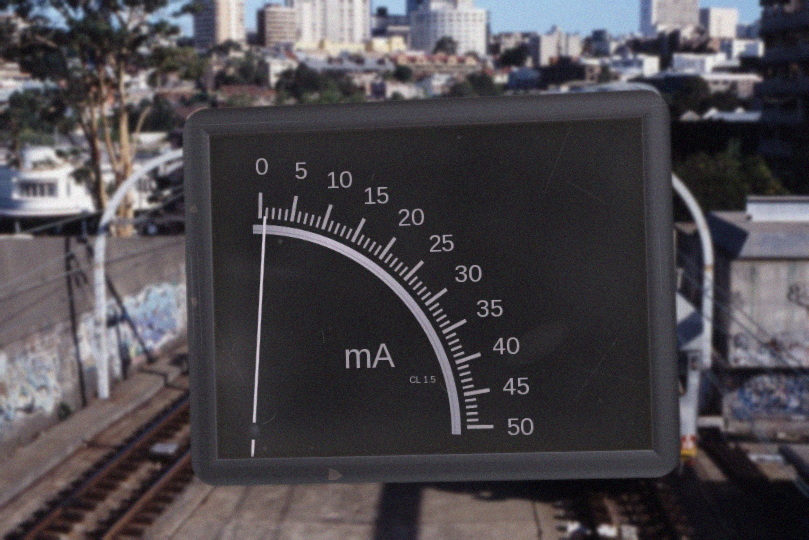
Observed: 1 mA
